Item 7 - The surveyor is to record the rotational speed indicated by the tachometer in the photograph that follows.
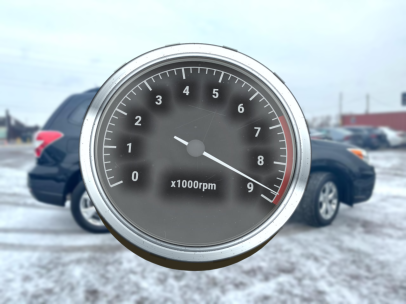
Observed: 8800 rpm
